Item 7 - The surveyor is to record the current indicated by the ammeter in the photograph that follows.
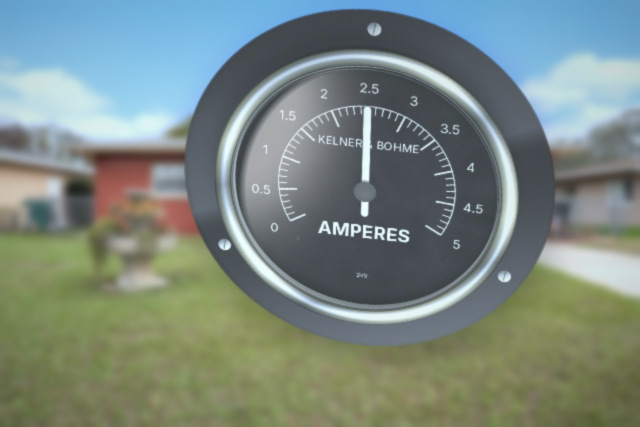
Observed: 2.5 A
